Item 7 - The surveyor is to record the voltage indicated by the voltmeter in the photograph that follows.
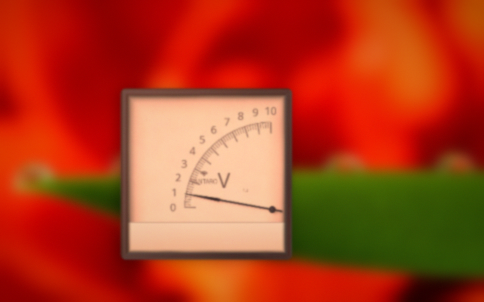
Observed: 1 V
